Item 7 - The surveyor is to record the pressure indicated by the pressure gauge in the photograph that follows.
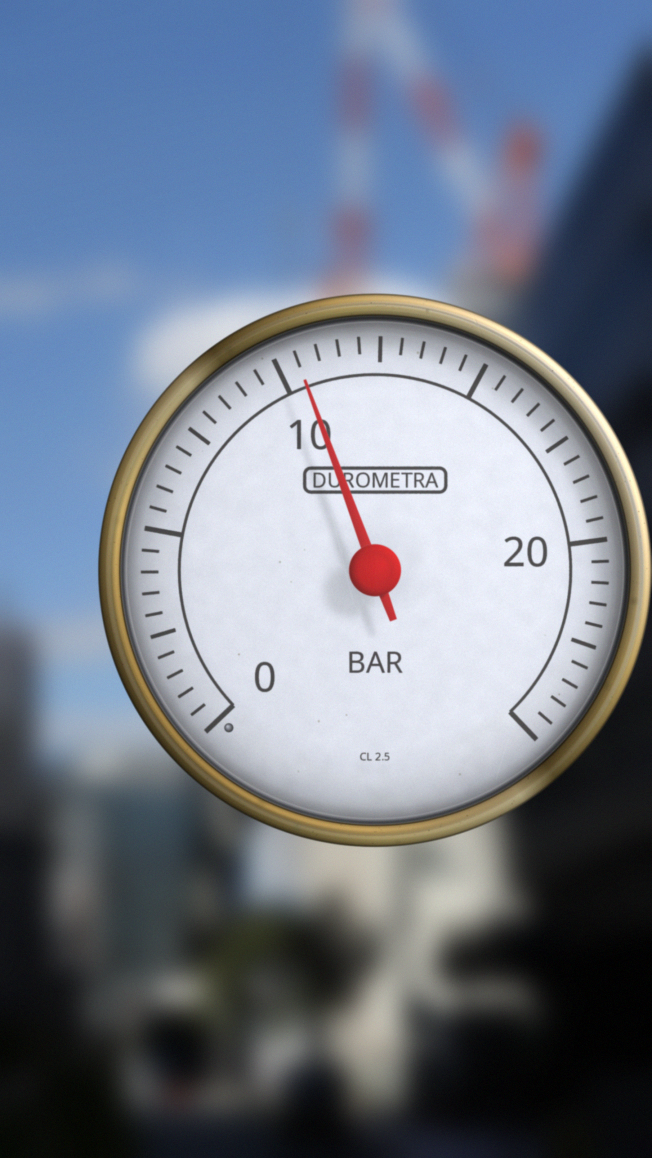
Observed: 10.5 bar
